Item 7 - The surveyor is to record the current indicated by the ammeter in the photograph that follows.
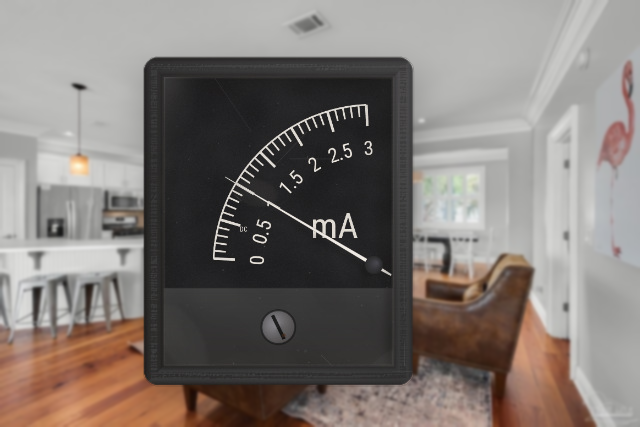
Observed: 1 mA
